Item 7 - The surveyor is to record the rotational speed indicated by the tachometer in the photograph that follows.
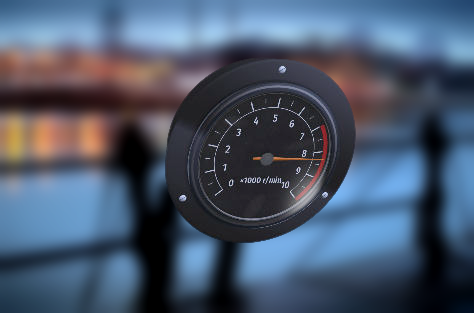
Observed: 8250 rpm
